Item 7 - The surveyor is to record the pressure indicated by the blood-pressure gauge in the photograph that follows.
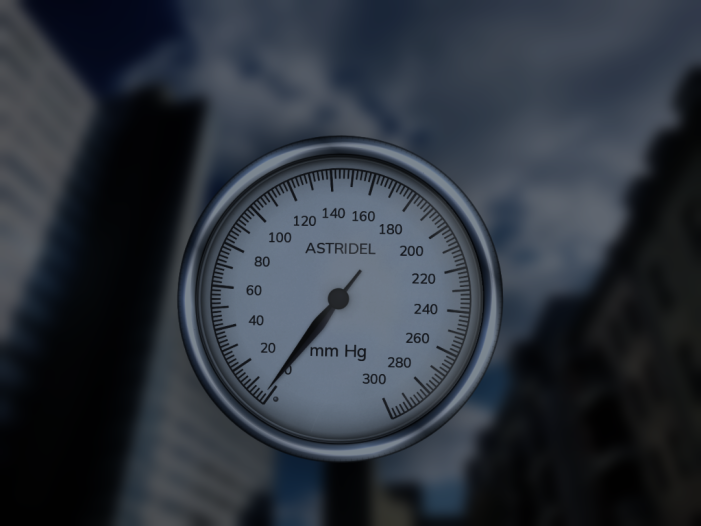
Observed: 2 mmHg
